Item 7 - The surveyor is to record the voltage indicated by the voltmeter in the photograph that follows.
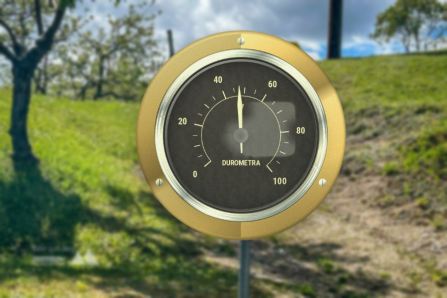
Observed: 47.5 V
